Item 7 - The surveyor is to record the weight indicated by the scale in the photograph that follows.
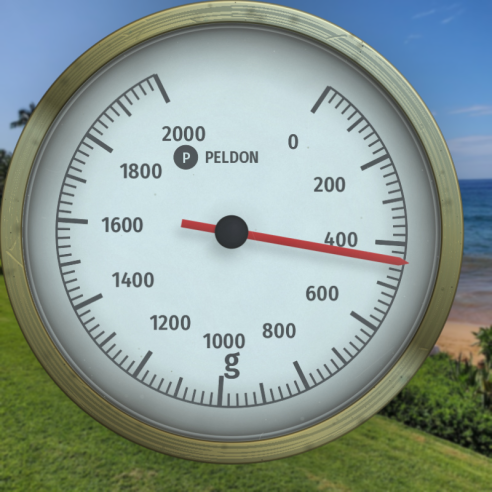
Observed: 440 g
